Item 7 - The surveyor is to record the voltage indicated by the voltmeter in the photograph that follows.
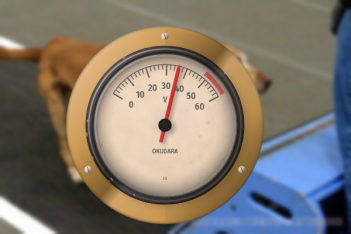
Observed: 36 V
